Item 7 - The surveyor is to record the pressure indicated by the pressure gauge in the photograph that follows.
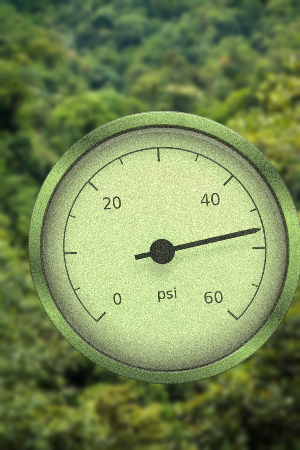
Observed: 47.5 psi
